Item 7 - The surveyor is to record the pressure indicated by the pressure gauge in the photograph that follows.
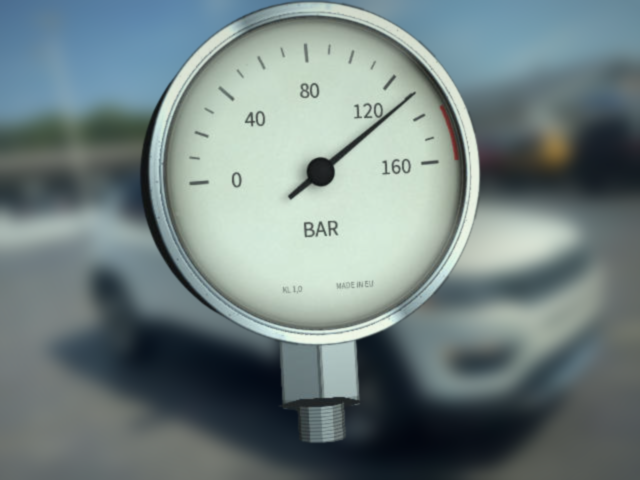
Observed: 130 bar
